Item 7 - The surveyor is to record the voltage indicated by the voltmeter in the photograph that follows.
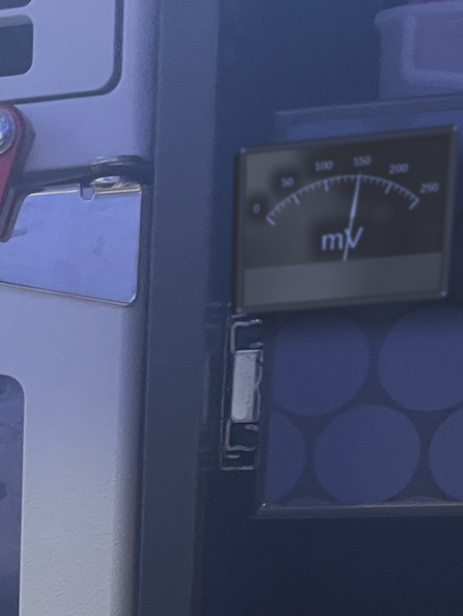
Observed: 150 mV
